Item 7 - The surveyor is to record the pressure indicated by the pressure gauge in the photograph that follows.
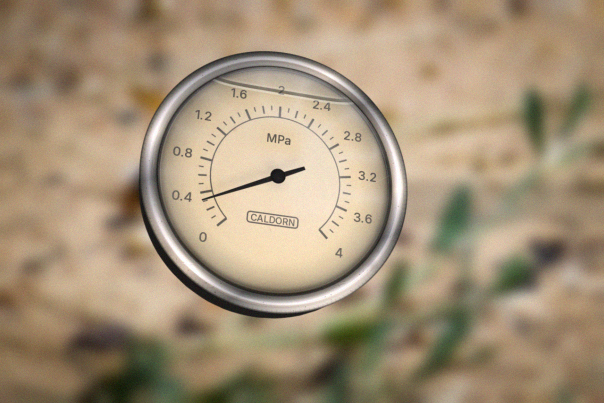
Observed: 0.3 MPa
